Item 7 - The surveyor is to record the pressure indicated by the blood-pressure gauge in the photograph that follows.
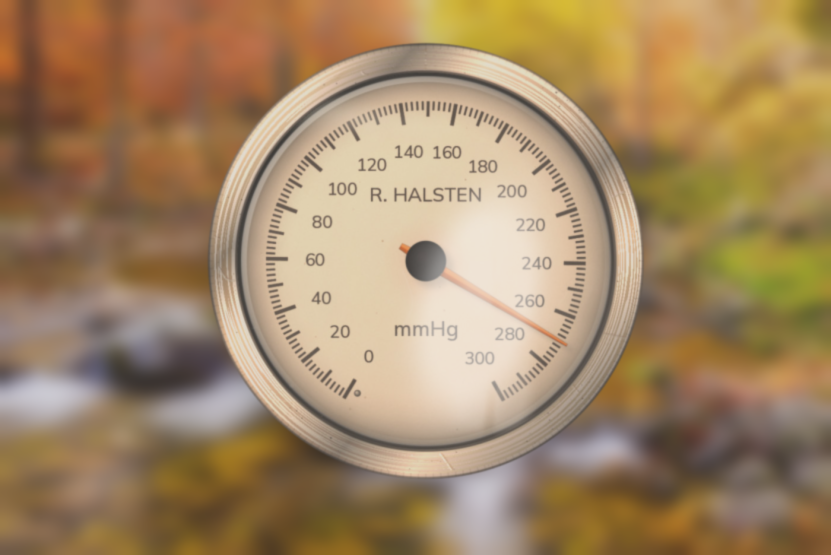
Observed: 270 mmHg
